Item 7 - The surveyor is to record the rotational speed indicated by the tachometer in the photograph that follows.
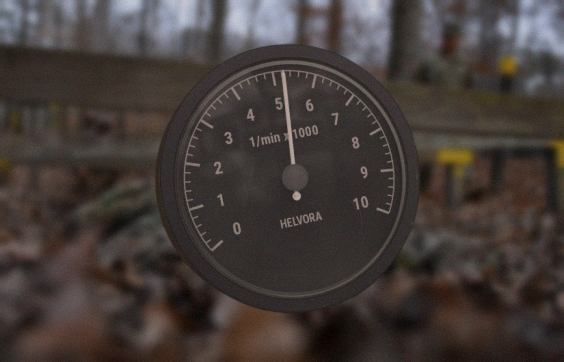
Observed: 5200 rpm
